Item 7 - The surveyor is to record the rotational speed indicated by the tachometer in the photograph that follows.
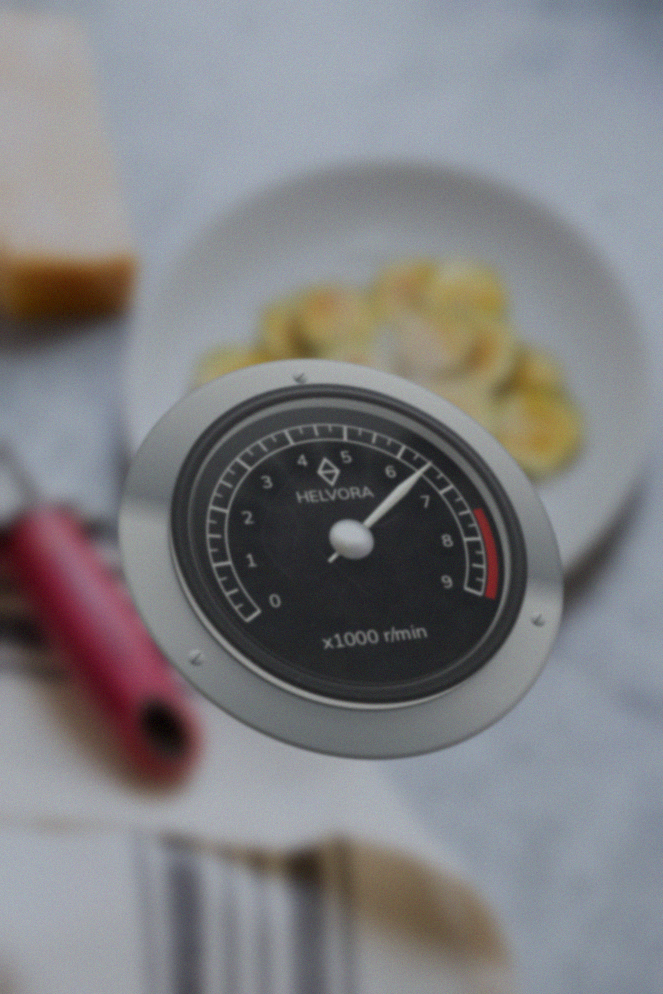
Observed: 6500 rpm
